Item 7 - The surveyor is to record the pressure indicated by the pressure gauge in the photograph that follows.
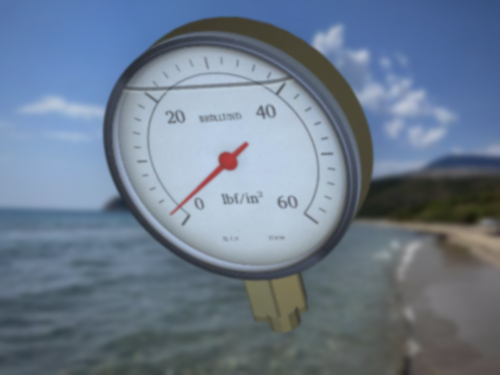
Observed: 2 psi
